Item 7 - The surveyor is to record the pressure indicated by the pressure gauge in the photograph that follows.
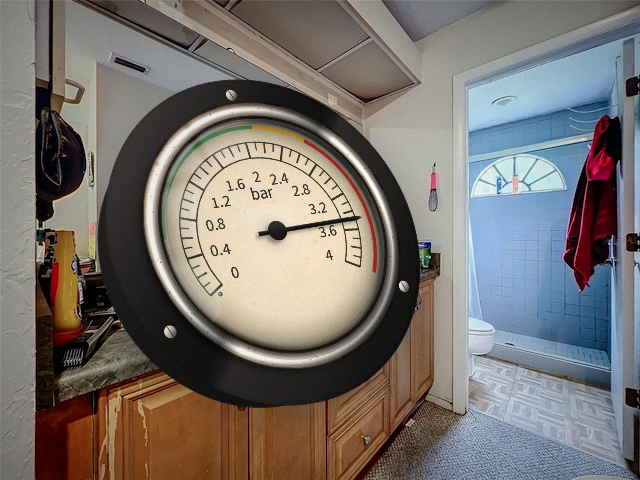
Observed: 3.5 bar
